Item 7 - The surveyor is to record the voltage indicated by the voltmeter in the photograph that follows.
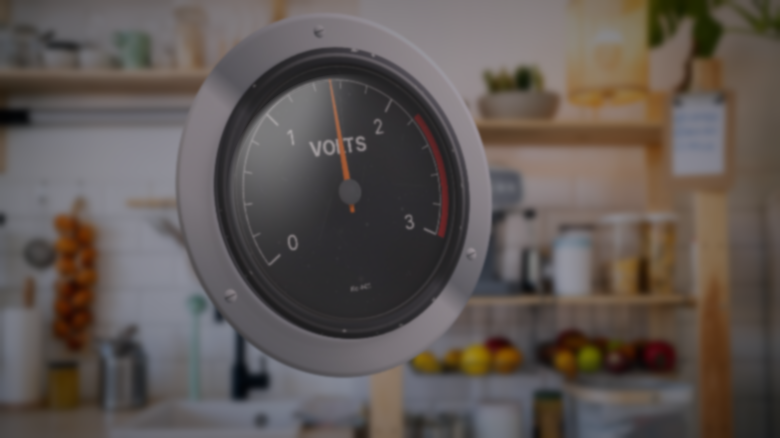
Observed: 1.5 V
